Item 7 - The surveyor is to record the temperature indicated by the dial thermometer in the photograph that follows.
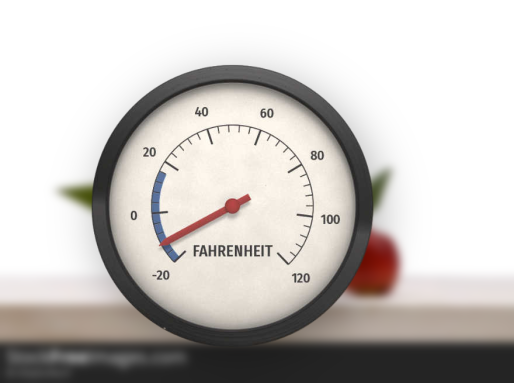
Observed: -12 °F
